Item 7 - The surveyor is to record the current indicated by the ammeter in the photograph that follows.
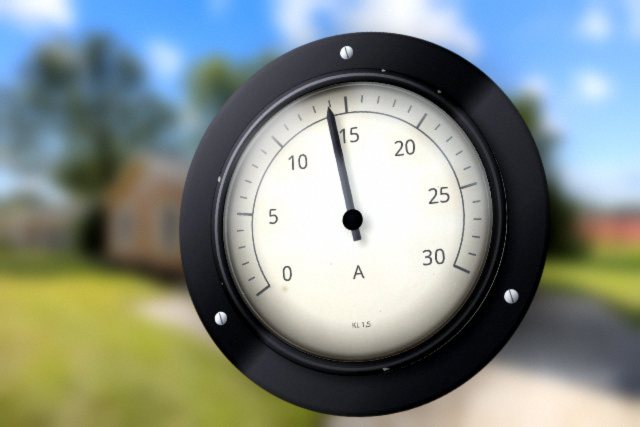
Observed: 14 A
